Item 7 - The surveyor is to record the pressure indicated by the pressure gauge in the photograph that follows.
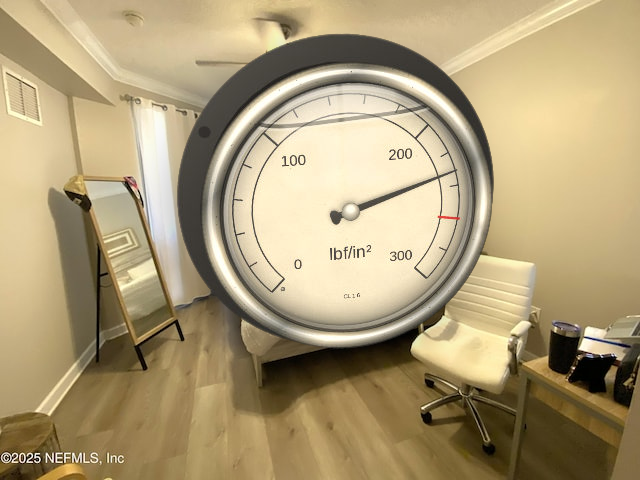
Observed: 230 psi
